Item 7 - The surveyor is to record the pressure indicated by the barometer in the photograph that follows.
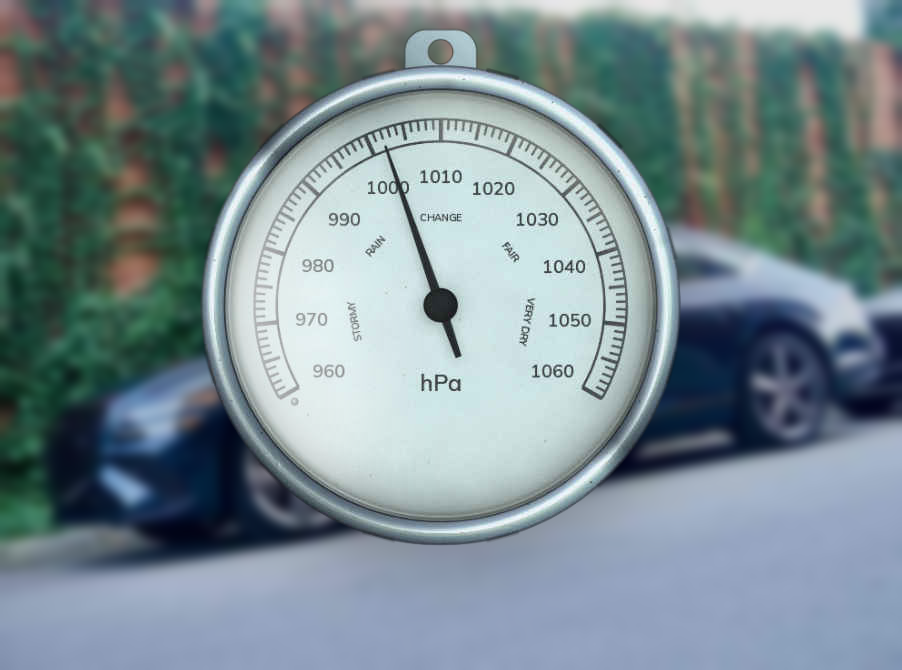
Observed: 1002 hPa
